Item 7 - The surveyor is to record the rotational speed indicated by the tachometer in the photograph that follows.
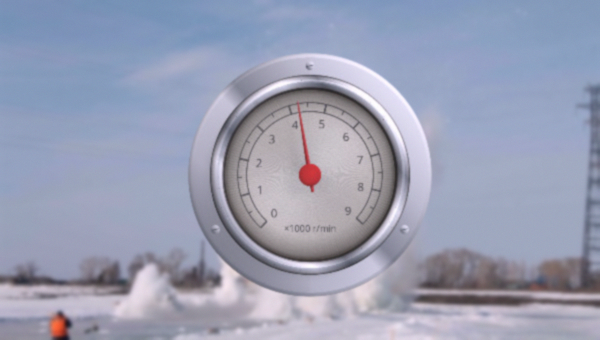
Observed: 4250 rpm
